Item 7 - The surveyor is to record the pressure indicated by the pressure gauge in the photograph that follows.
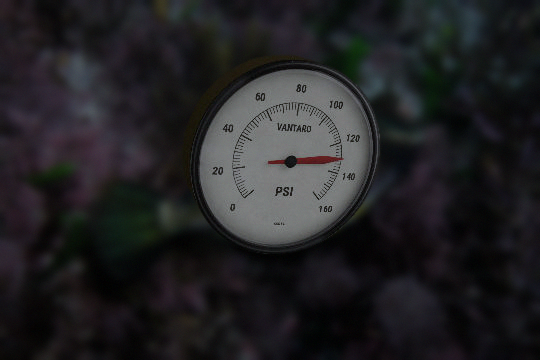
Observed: 130 psi
